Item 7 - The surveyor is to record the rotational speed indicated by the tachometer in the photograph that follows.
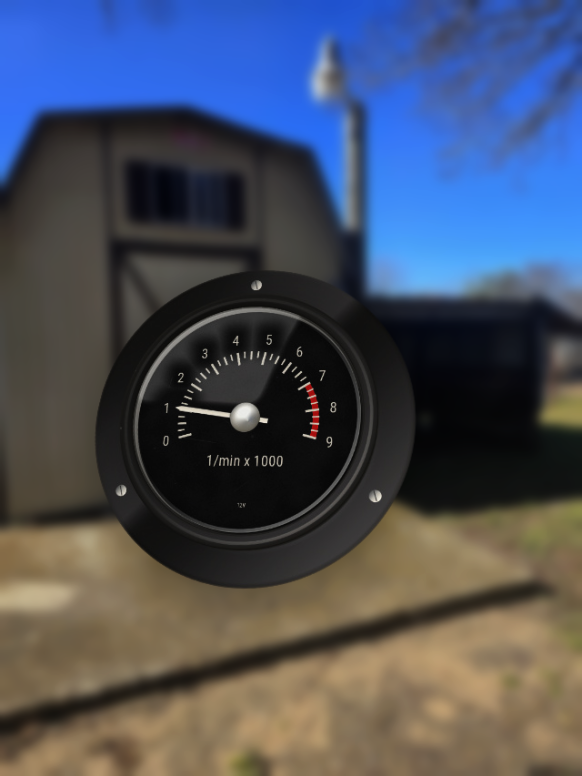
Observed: 1000 rpm
